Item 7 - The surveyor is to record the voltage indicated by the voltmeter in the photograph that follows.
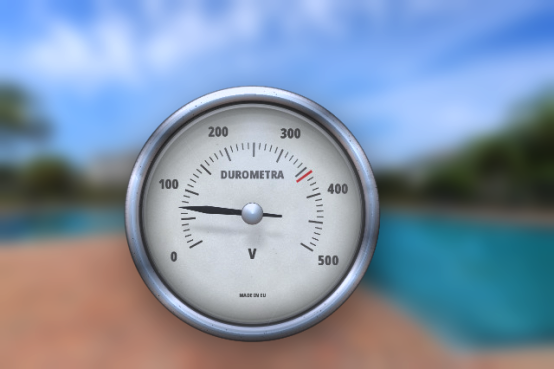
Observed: 70 V
